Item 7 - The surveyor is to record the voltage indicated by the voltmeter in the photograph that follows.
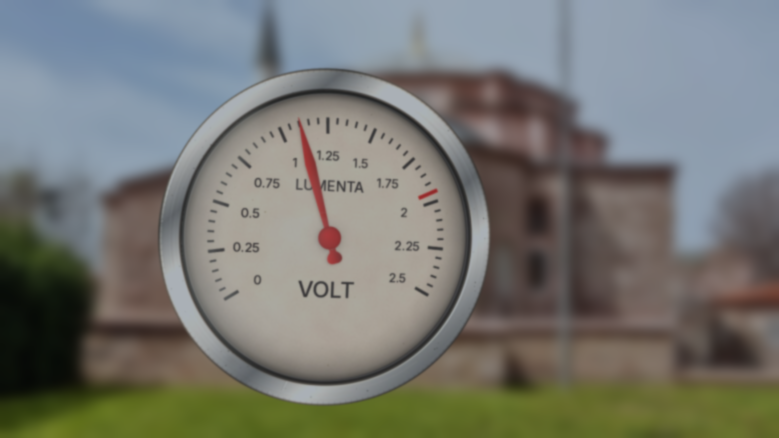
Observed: 1.1 V
